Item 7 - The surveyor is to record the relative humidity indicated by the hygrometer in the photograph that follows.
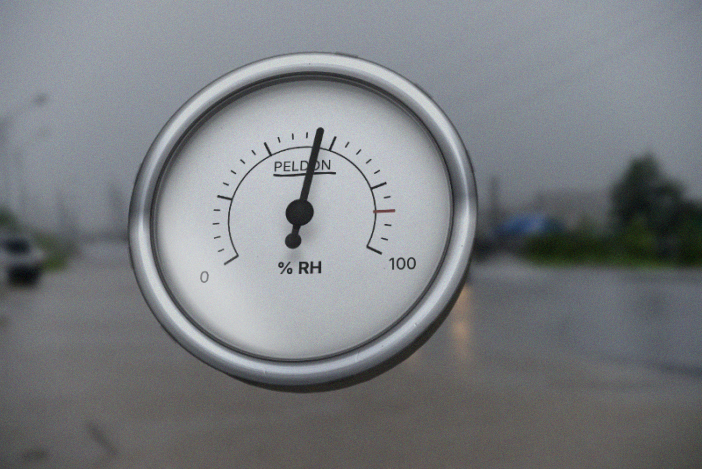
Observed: 56 %
